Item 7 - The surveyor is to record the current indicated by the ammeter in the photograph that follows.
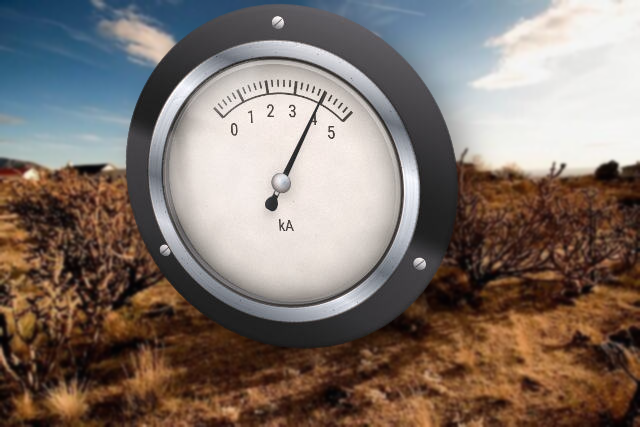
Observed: 4 kA
